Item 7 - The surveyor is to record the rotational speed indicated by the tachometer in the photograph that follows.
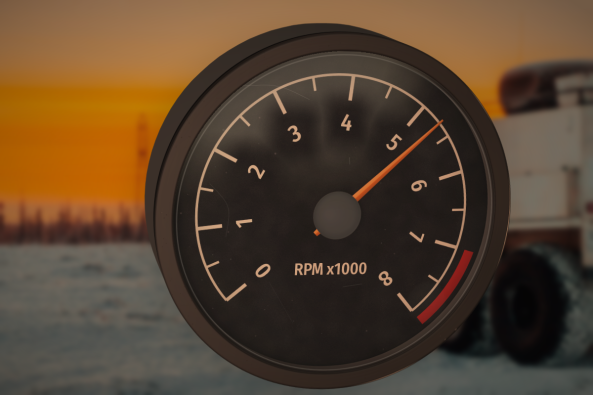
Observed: 5250 rpm
